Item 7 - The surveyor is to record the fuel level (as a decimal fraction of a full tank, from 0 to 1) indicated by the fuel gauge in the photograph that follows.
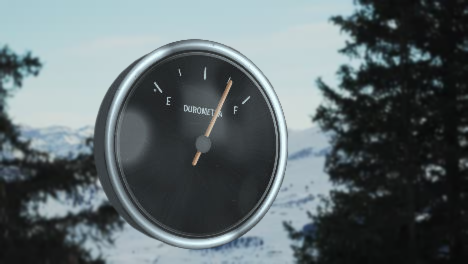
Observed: 0.75
